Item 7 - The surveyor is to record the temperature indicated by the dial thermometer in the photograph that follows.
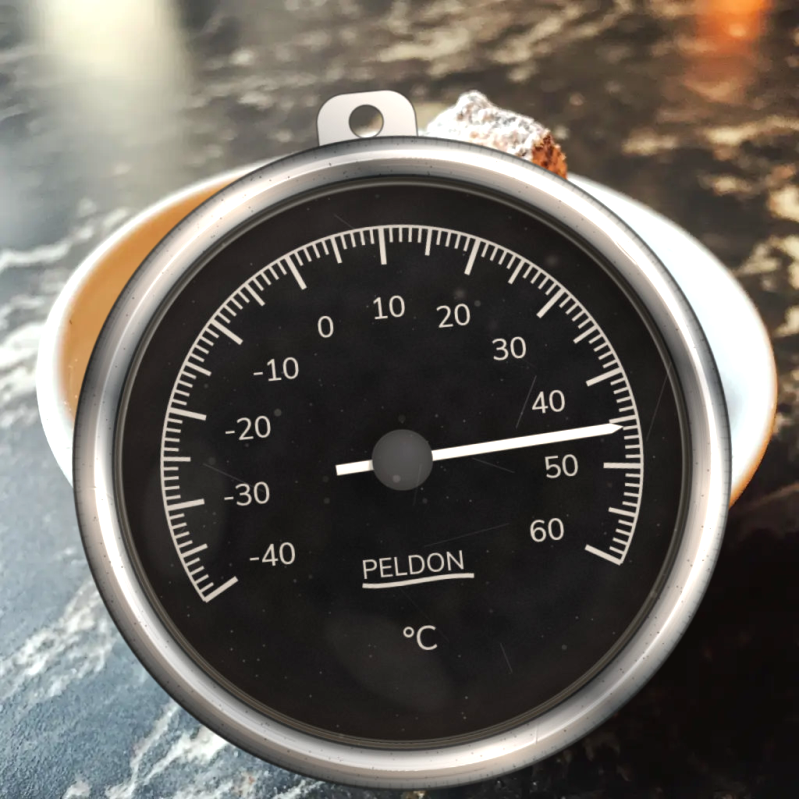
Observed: 46 °C
